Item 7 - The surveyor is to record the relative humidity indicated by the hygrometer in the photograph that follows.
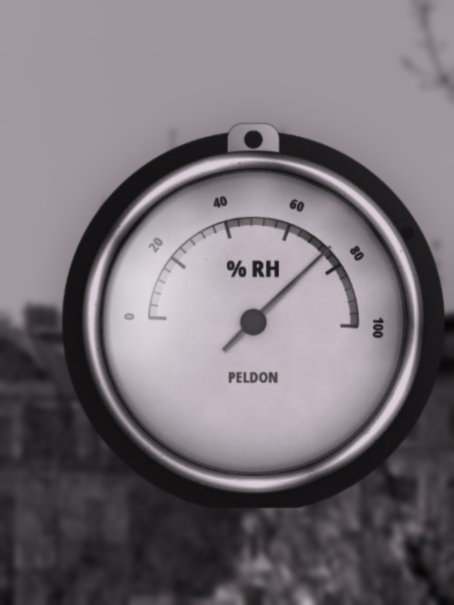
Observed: 74 %
